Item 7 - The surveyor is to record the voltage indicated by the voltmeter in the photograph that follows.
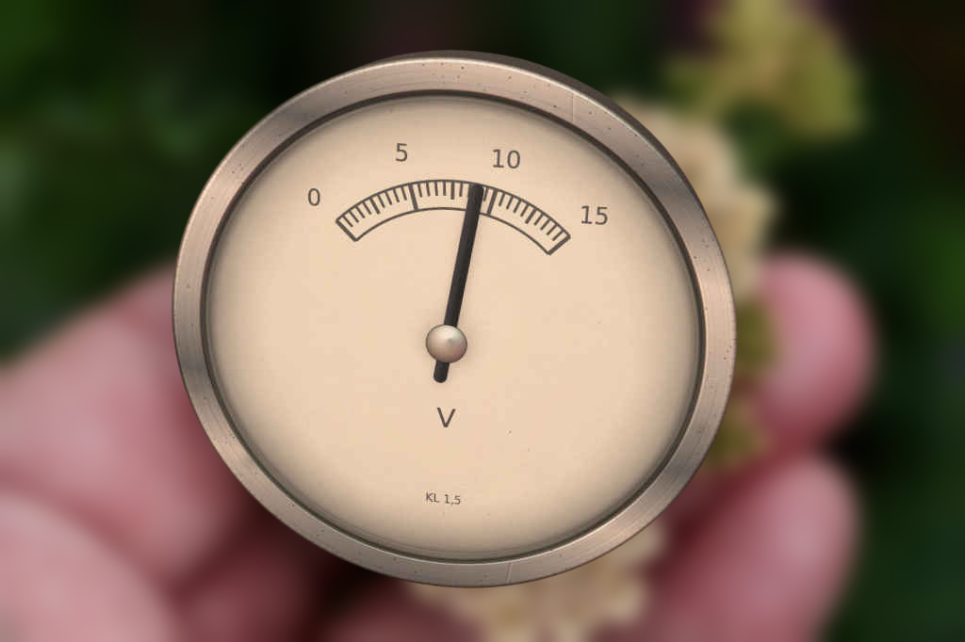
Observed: 9 V
